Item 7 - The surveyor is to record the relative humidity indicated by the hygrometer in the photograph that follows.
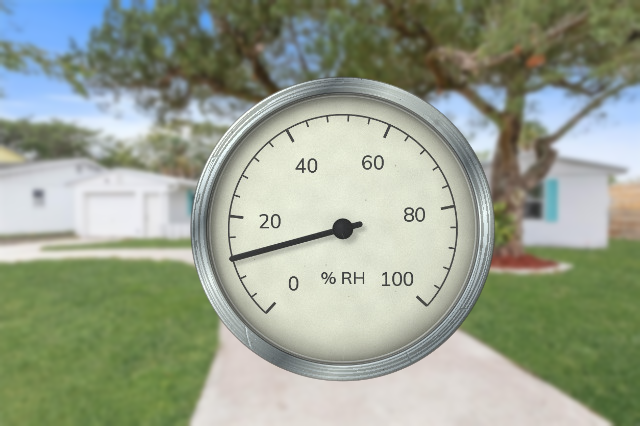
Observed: 12 %
